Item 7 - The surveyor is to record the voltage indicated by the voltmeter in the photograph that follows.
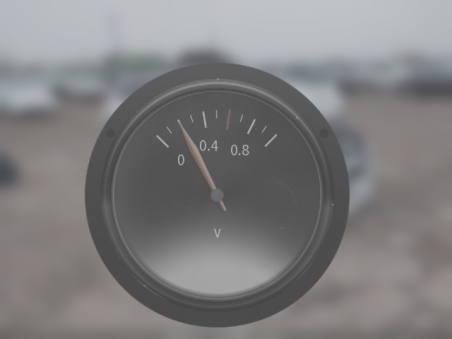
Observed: 0.2 V
